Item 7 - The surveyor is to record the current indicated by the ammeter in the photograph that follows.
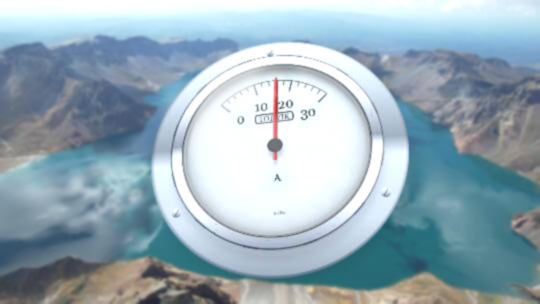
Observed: 16 A
